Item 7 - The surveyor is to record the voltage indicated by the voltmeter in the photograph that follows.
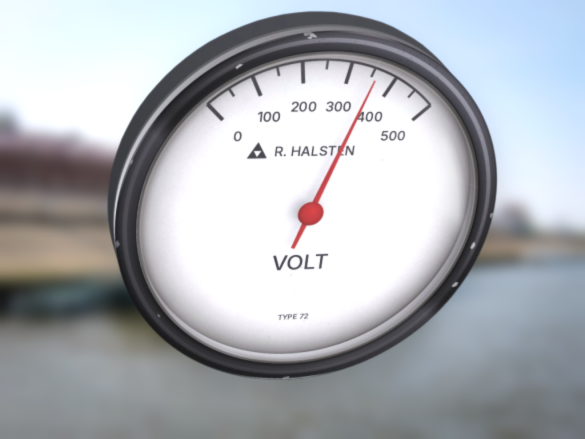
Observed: 350 V
